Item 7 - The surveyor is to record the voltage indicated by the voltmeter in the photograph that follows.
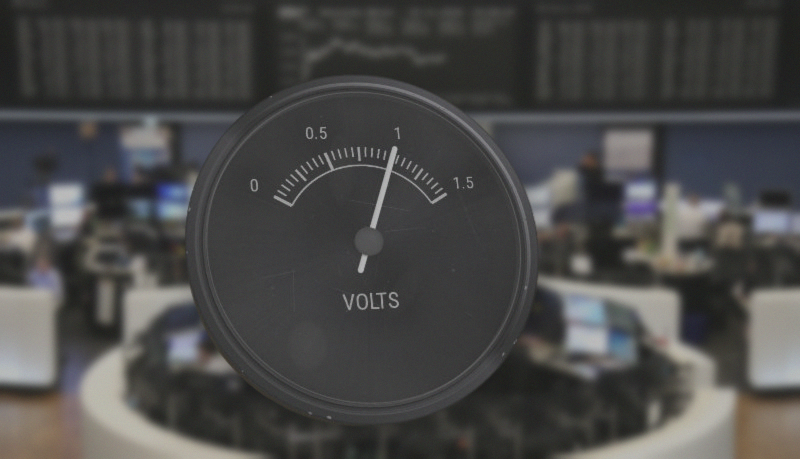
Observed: 1 V
